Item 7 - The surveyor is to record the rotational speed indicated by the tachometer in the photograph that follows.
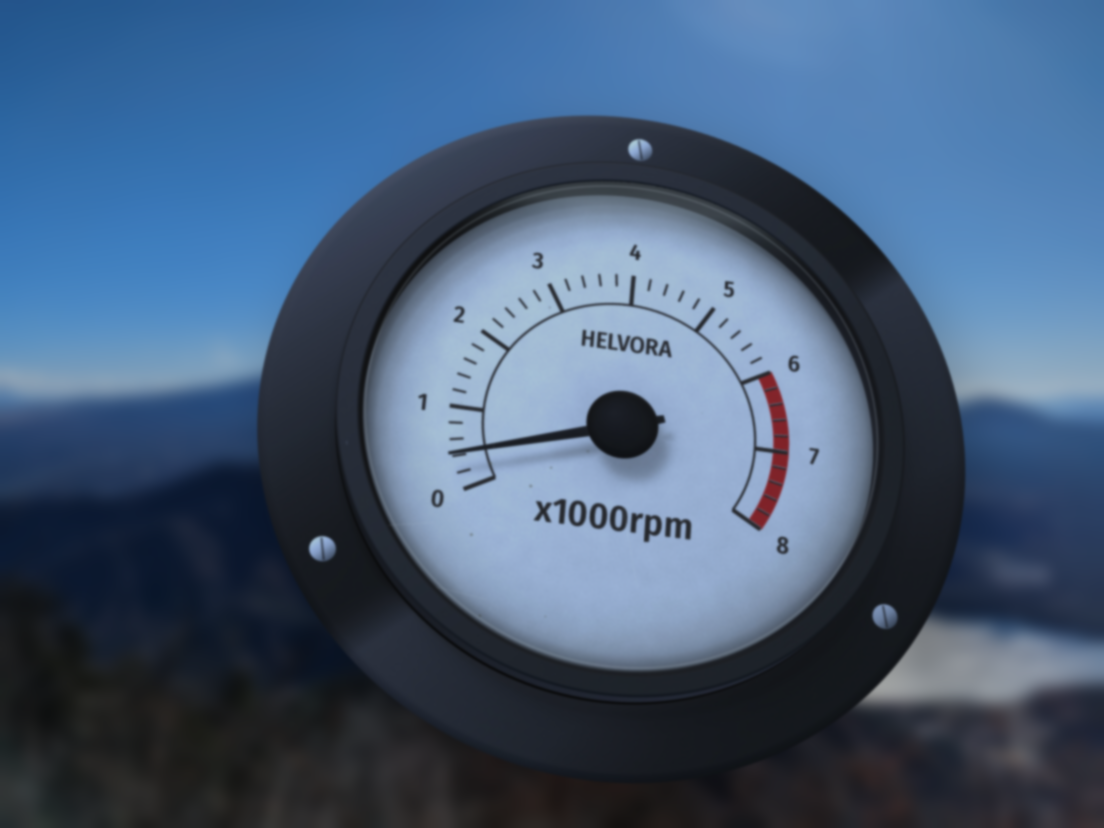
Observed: 400 rpm
